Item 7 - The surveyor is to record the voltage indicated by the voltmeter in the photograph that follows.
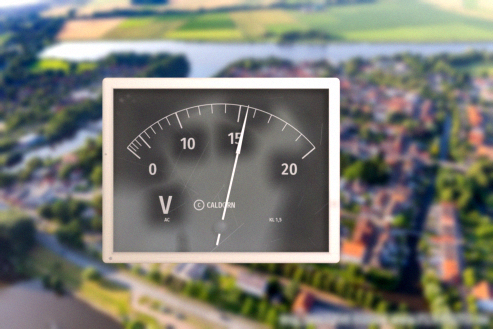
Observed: 15.5 V
